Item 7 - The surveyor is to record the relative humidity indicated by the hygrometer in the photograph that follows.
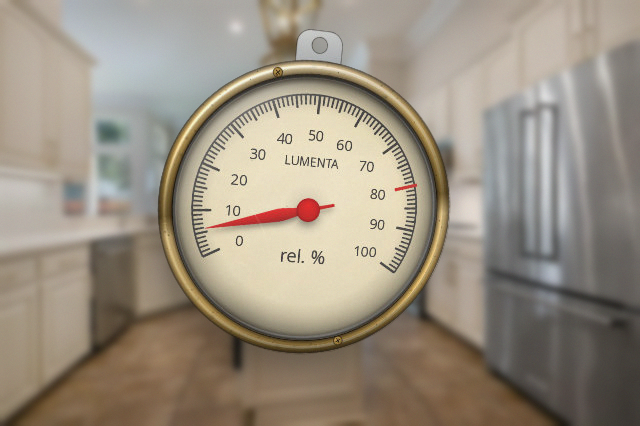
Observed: 6 %
